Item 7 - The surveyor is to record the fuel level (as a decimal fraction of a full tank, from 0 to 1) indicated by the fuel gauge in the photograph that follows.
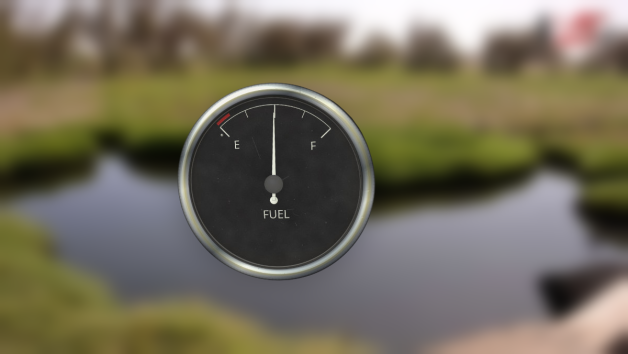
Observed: 0.5
